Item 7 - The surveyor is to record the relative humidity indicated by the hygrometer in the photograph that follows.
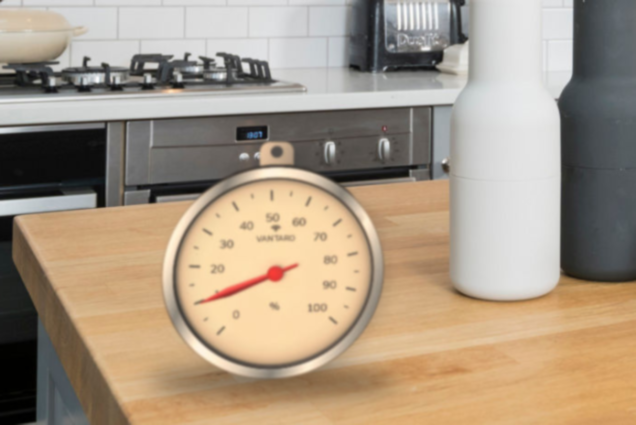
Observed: 10 %
